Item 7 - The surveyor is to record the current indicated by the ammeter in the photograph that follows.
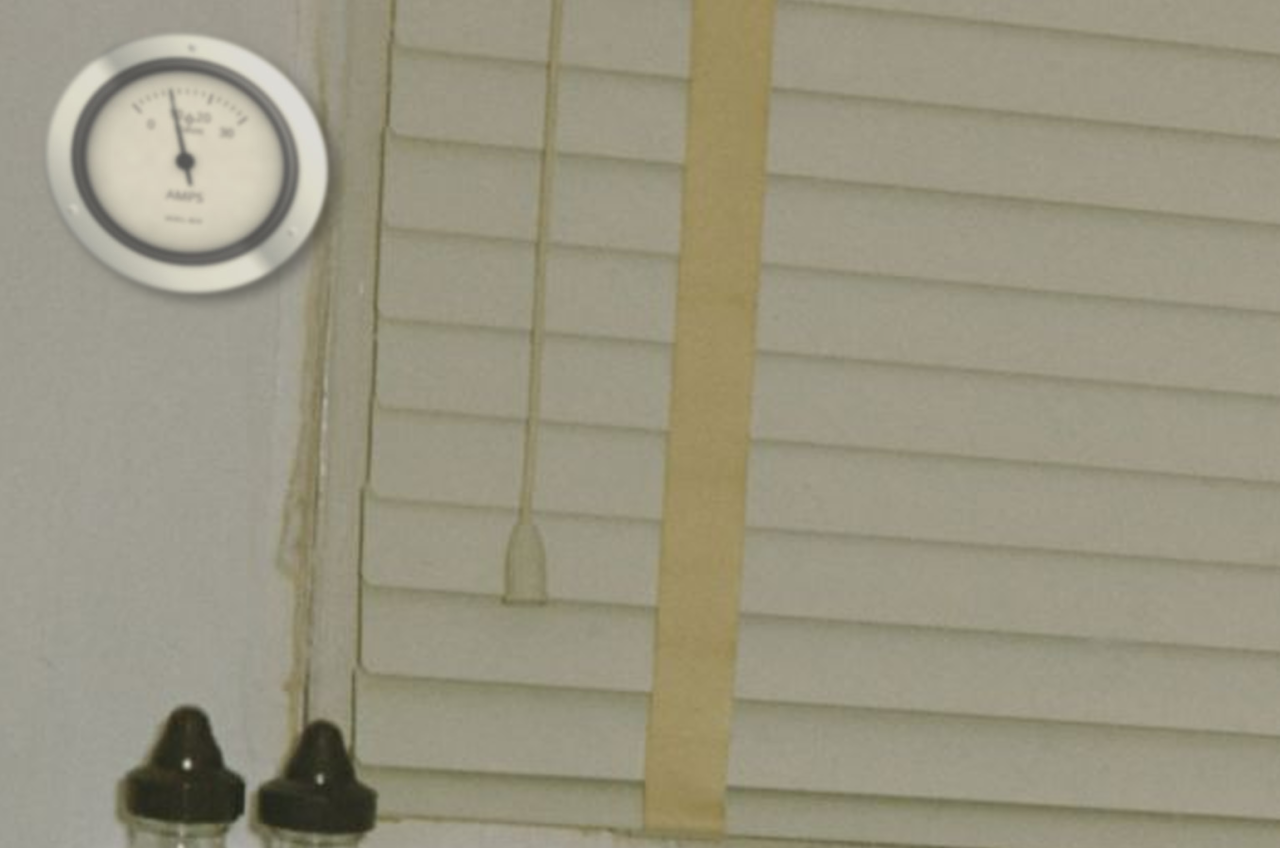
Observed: 10 A
